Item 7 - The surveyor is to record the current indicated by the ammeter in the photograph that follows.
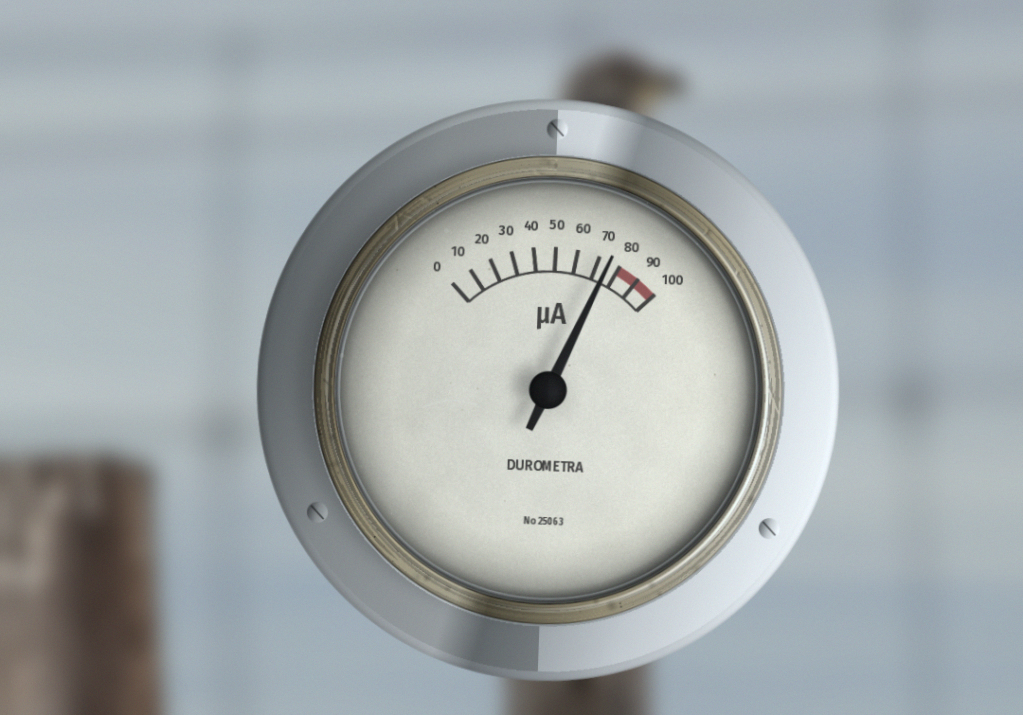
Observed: 75 µA
